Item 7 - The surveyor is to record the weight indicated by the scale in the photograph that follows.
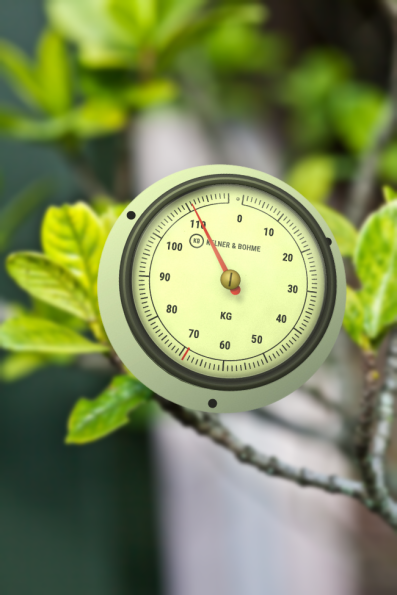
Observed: 111 kg
